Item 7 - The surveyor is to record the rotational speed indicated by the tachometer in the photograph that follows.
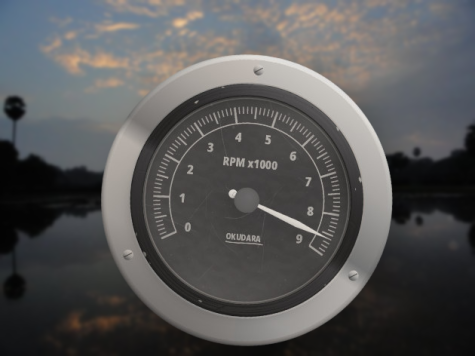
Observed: 8600 rpm
